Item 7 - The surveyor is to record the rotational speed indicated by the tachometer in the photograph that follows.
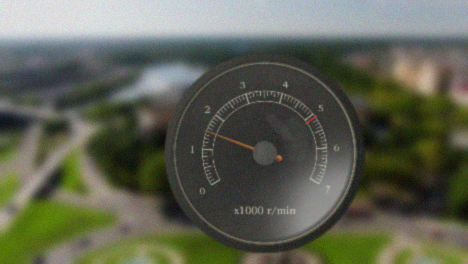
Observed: 1500 rpm
